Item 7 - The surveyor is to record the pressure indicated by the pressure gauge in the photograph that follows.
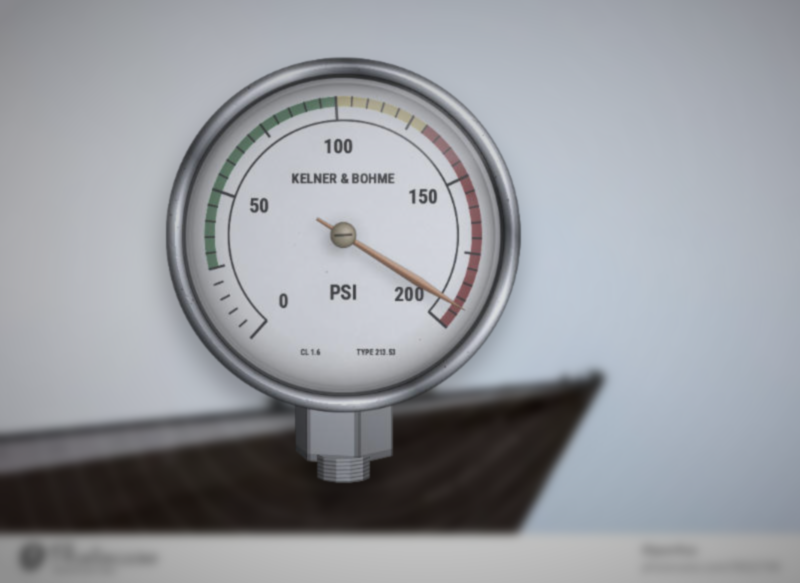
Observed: 192.5 psi
